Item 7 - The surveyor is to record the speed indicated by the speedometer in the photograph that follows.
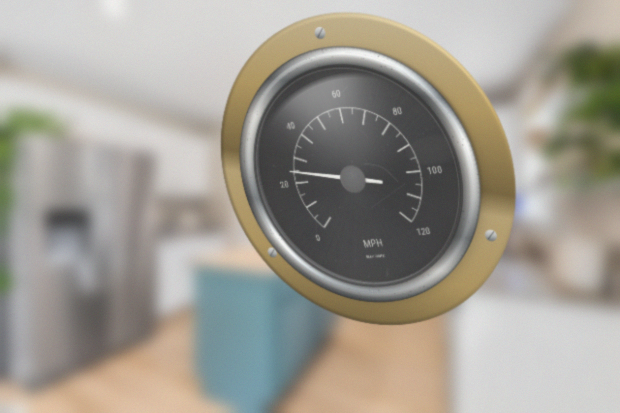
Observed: 25 mph
